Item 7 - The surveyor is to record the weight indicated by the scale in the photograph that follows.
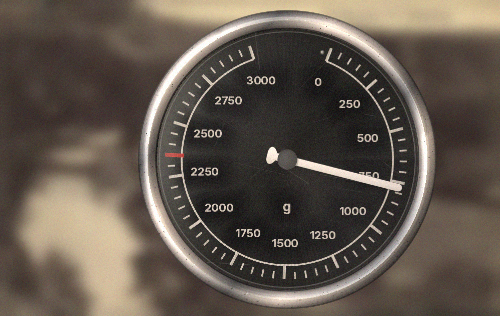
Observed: 775 g
